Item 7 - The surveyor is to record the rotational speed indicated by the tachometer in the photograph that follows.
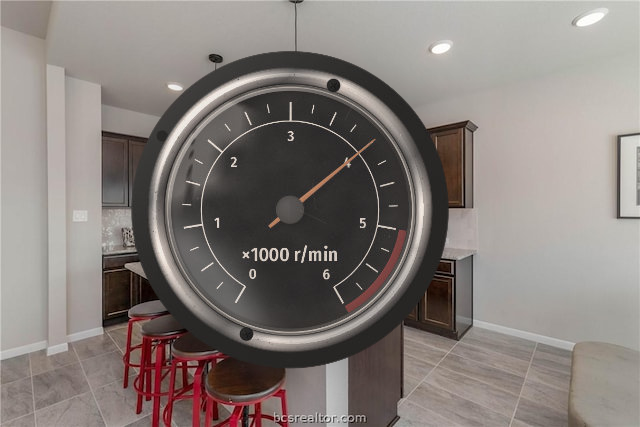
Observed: 4000 rpm
